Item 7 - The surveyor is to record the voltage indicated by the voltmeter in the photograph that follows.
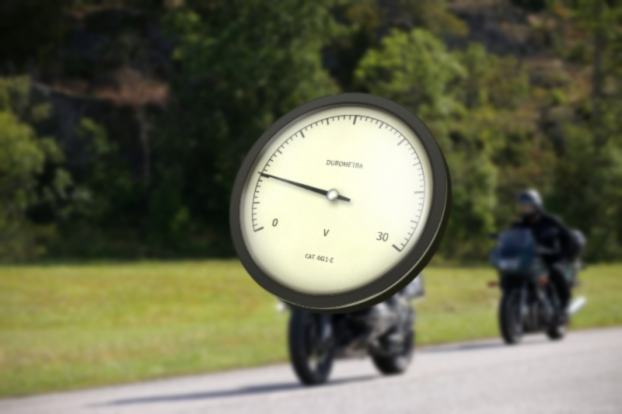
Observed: 5 V
